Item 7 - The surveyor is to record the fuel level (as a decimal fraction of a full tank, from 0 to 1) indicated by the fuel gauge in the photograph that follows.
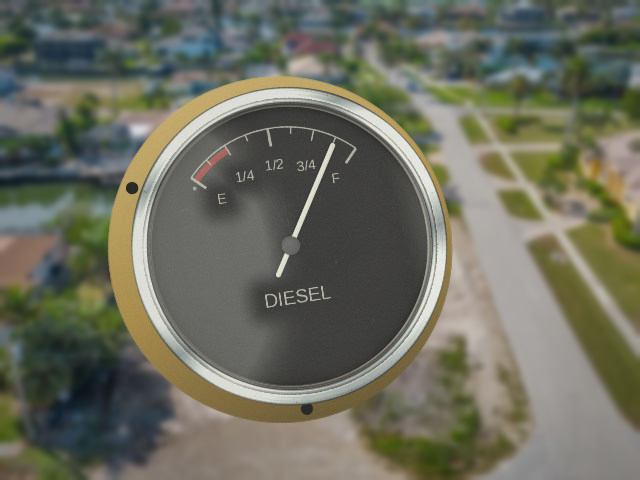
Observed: 0.875
